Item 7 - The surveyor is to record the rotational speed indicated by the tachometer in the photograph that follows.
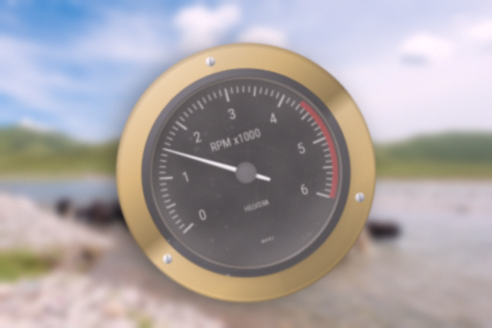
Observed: 1500 rpm
